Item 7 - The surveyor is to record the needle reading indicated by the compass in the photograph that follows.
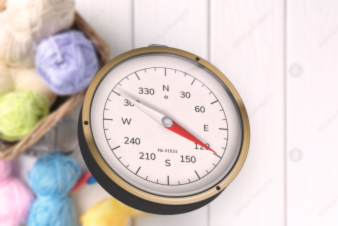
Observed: 120 °
